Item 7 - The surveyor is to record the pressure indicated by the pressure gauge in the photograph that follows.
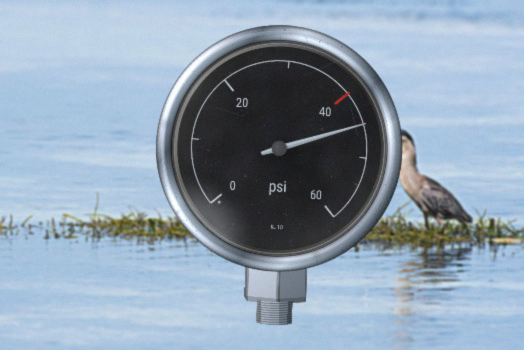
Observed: 45 psi
